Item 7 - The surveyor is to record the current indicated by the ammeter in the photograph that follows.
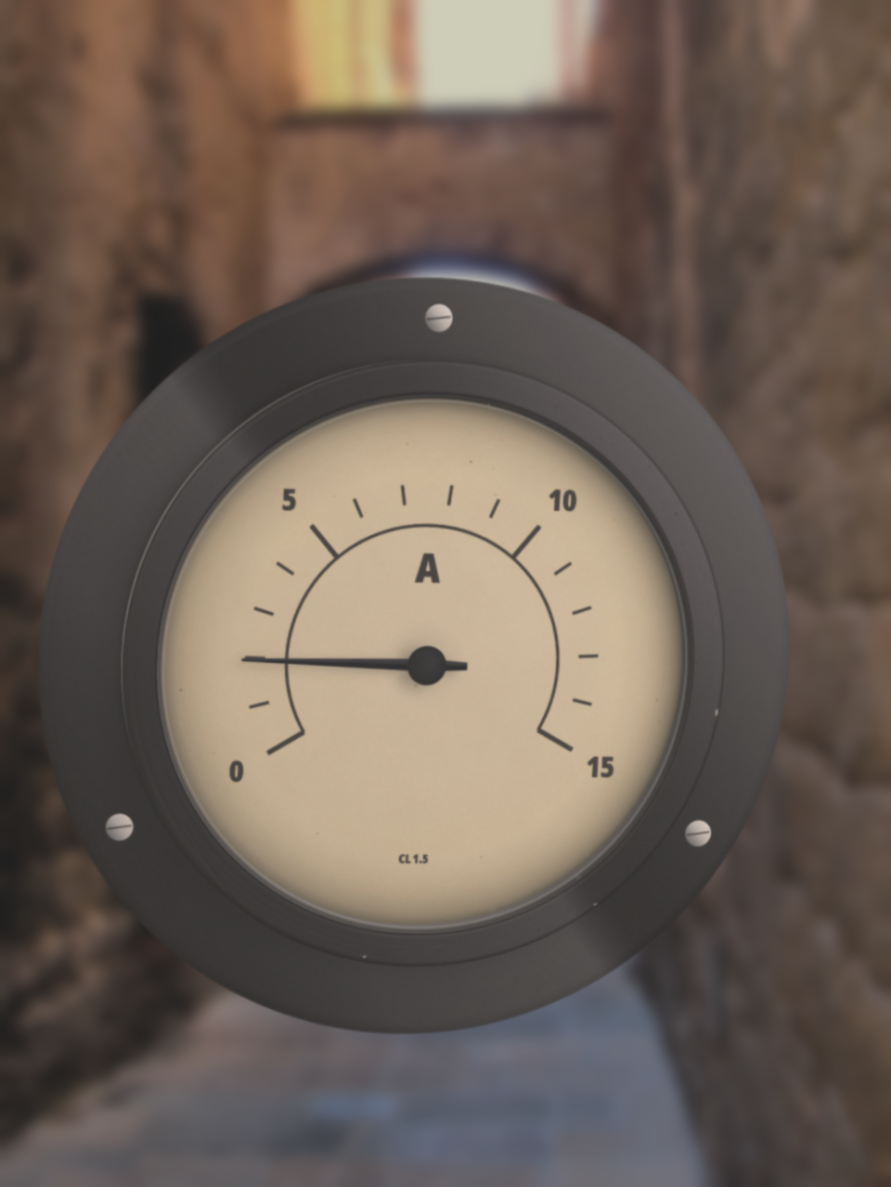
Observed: 2 A
